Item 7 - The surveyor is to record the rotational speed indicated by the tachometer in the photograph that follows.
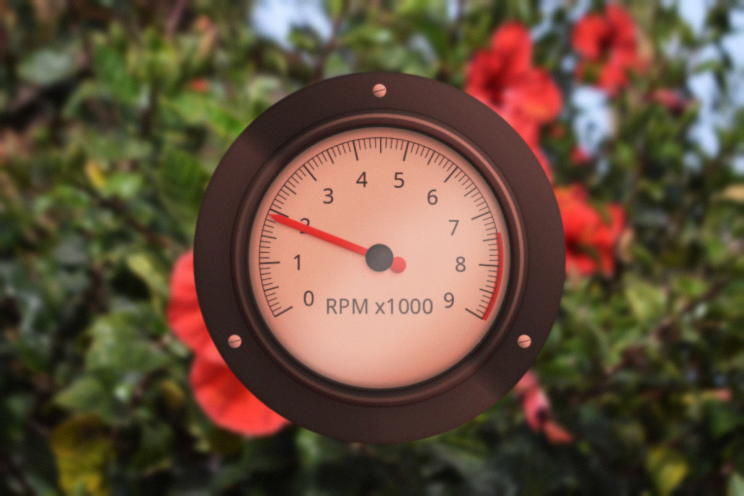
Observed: 1900 rpm
